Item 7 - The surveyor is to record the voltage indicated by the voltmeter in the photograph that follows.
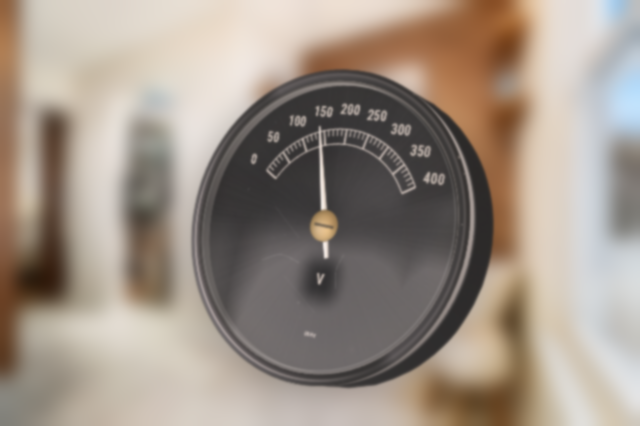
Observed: 150 V
